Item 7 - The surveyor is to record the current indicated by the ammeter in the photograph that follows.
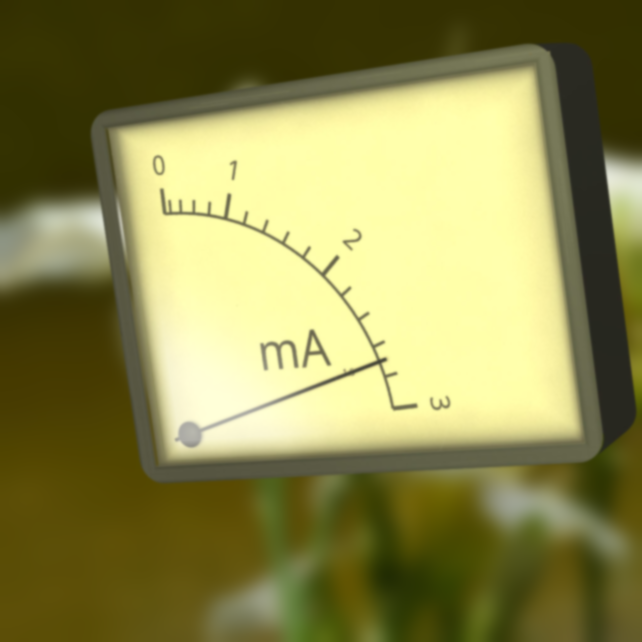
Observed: 2.7 mA
